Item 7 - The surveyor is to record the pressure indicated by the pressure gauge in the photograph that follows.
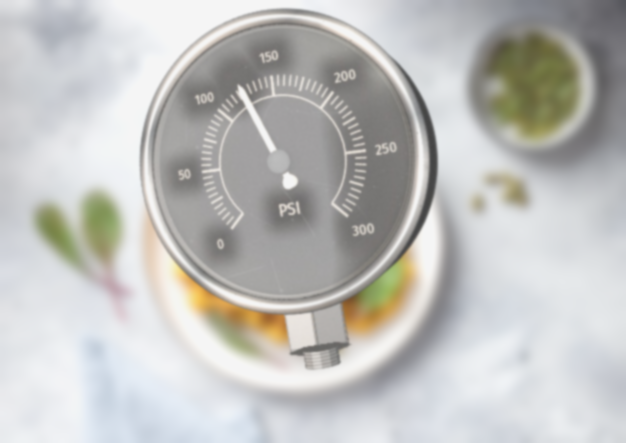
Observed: 125 psi
